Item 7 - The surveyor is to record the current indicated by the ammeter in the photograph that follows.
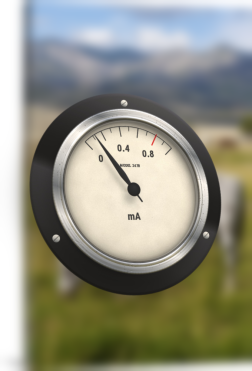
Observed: 0.1 mA
